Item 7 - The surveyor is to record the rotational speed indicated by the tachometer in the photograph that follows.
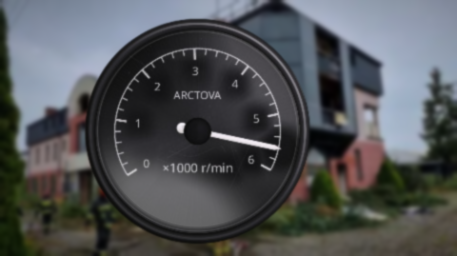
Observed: 5600 rpm
